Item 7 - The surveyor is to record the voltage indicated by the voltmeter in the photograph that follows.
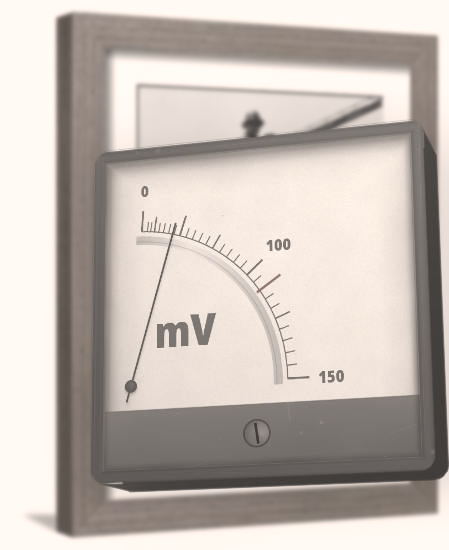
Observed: 45 mV
